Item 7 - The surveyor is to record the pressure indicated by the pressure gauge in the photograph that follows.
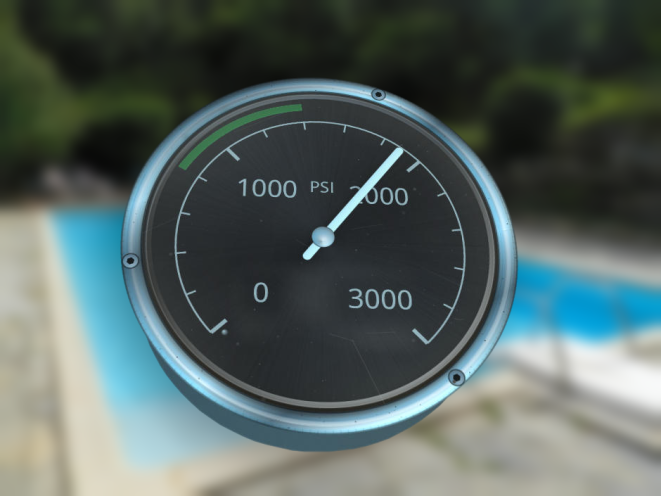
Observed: 1900 psi
